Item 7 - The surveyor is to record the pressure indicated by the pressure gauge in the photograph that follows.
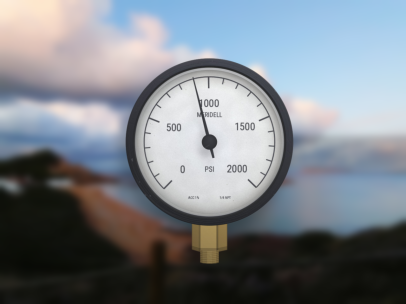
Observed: 900 psi
